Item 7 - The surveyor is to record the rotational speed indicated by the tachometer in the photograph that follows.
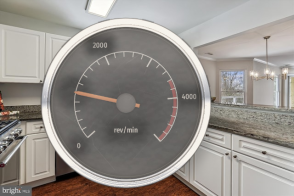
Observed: 1000 rpm
